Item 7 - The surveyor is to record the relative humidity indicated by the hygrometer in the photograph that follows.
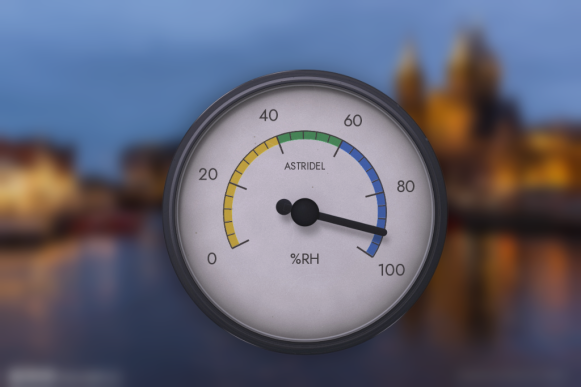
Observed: 92 %
